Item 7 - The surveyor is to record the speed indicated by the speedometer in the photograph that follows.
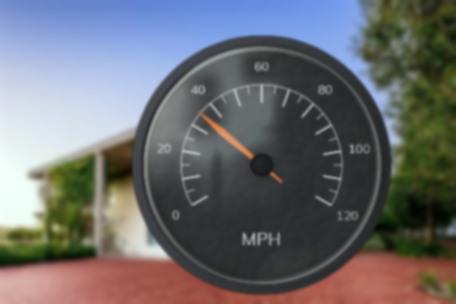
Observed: 35 mph
